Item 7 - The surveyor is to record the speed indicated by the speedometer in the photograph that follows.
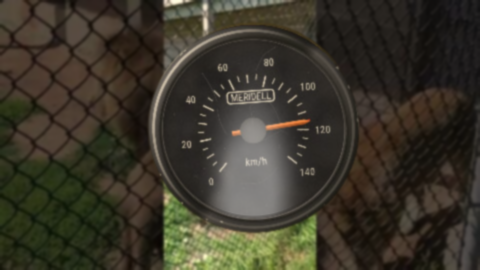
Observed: 115 km/h
